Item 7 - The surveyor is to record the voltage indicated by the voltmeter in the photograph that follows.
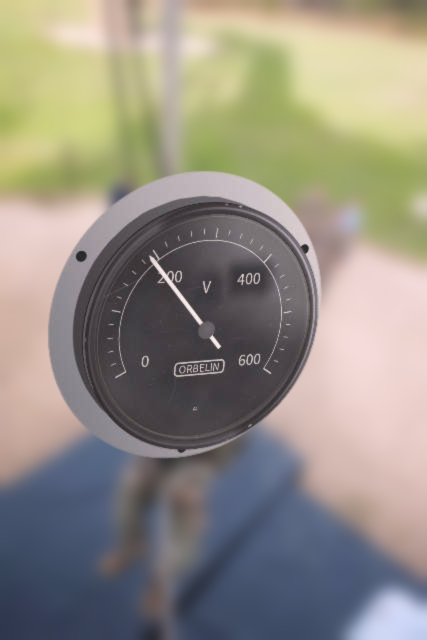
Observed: 190 V
